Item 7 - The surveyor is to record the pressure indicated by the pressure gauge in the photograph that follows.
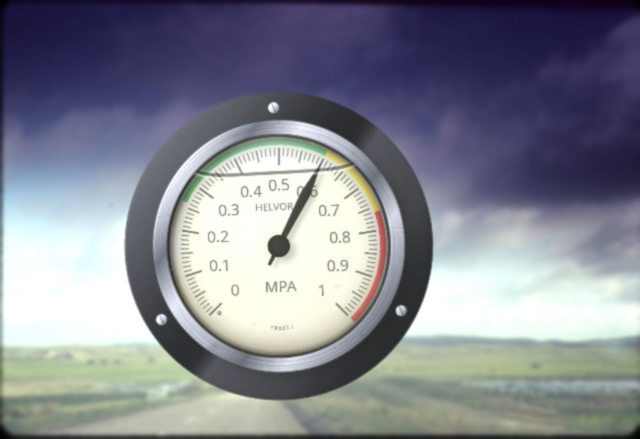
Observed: 0.6 MPa
